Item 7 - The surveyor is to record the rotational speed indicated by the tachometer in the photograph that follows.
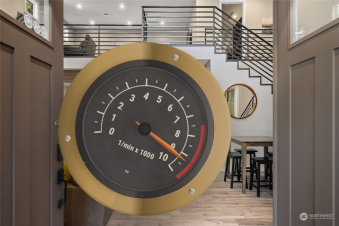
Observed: 9250 rpm
